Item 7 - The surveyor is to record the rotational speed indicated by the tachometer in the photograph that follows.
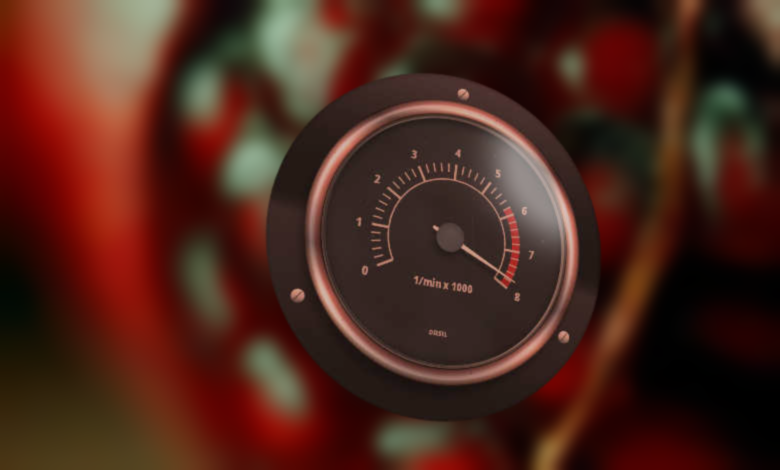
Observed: 7800 rpm
